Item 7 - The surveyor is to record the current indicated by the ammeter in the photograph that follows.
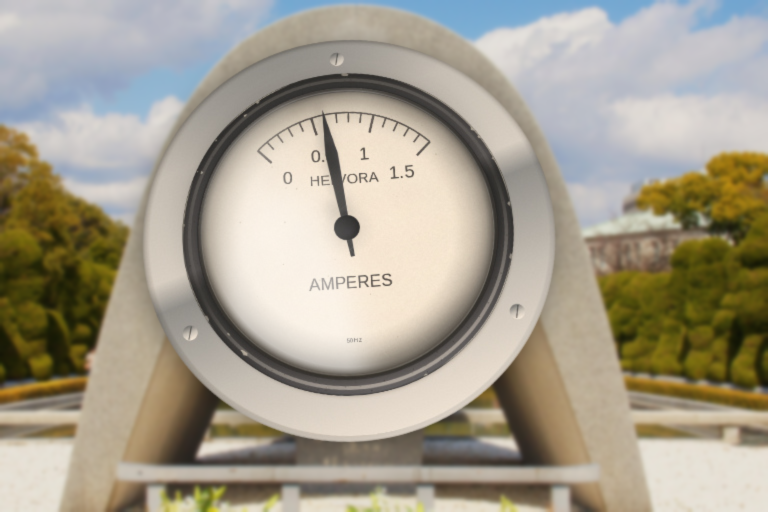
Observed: 0.6 A
